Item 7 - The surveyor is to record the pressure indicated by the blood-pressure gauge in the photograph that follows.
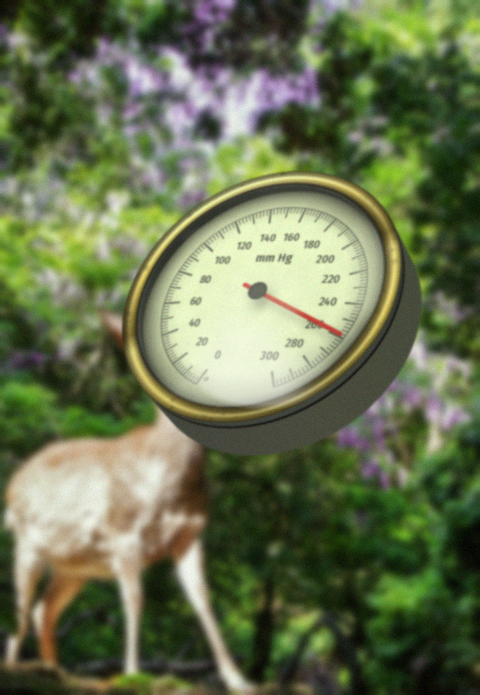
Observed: 260 mmHg
